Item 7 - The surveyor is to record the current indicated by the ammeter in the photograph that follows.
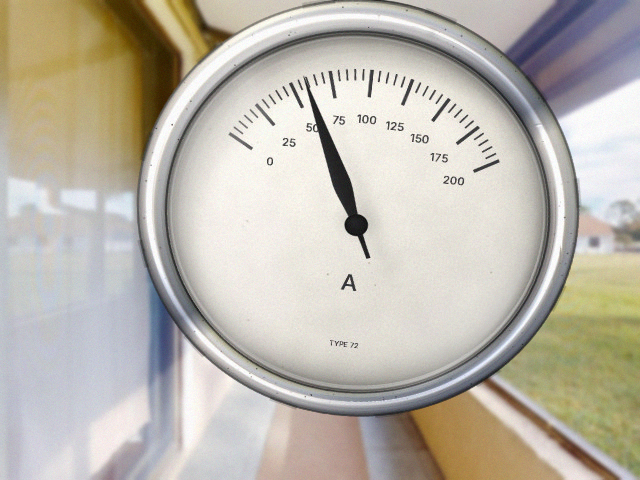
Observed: 60 A
